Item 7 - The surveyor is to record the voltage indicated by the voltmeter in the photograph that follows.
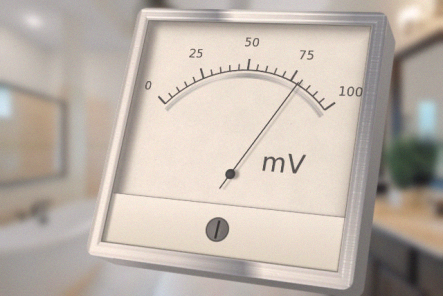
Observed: 80 mV
